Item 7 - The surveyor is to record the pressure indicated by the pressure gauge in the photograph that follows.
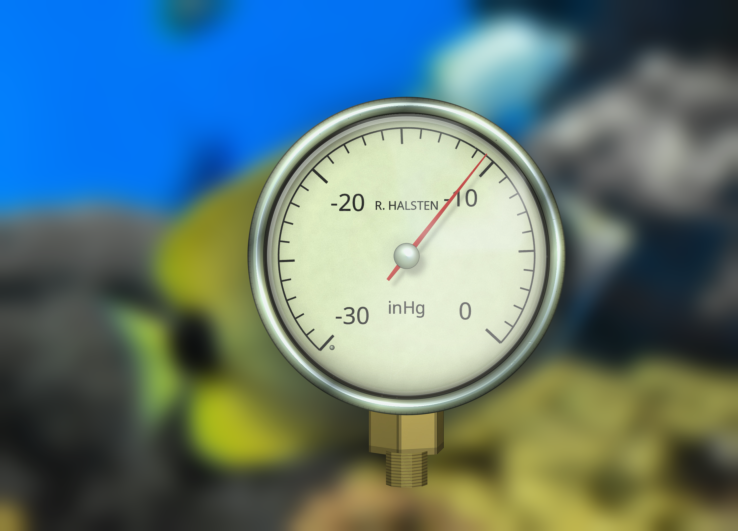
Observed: -10.5 inHg
